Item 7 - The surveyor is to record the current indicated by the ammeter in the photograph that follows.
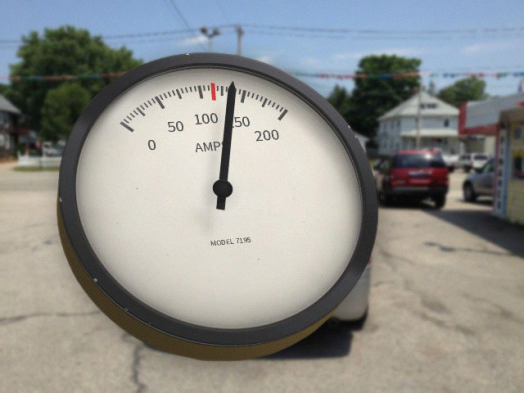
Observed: 135 A
